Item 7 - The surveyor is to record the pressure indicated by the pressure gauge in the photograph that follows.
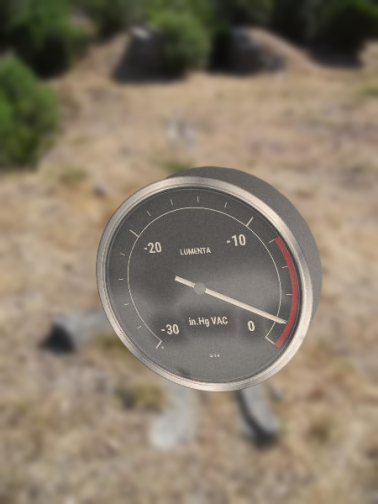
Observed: -2 inHg
